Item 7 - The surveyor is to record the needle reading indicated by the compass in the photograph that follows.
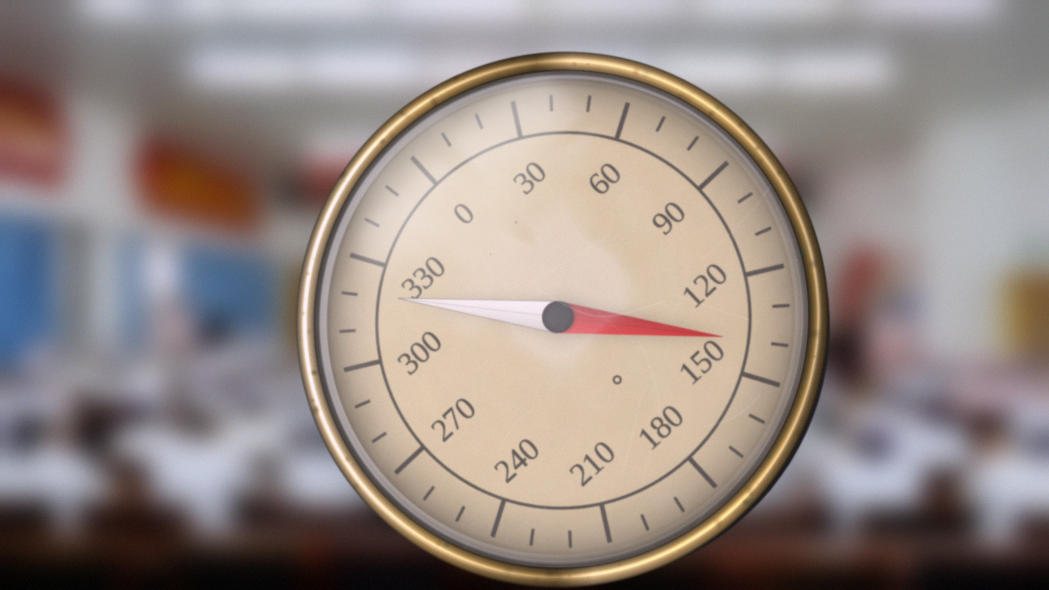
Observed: 140 °
